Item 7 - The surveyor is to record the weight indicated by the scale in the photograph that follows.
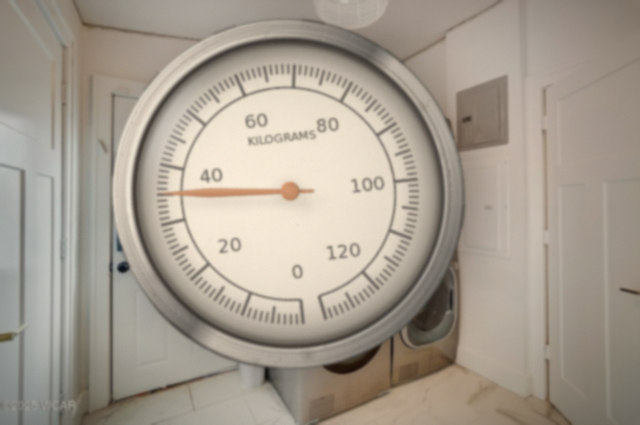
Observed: 35 kg
